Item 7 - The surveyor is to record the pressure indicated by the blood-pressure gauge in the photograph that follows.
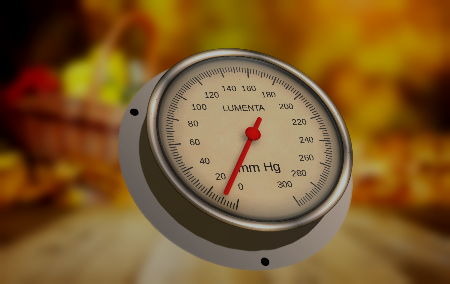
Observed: 10 mmHg
